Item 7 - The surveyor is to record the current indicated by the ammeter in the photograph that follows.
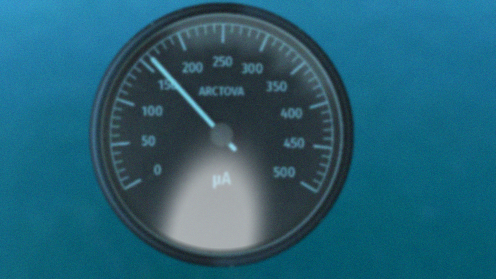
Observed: 160 µA
